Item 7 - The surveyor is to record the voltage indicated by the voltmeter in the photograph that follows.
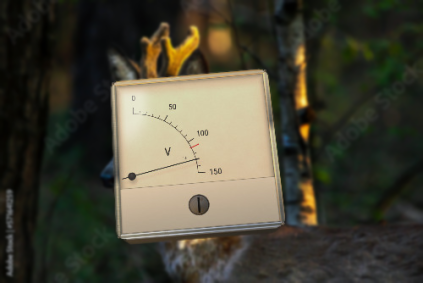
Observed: 130 V
